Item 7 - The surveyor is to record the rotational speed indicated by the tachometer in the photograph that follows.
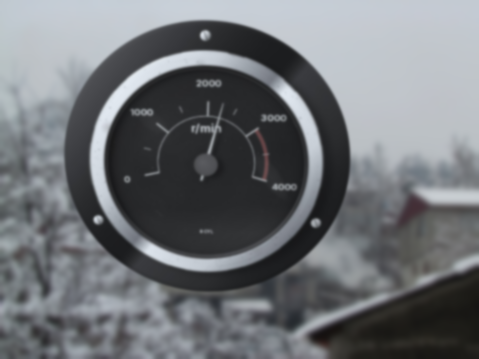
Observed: 2250 rpm
